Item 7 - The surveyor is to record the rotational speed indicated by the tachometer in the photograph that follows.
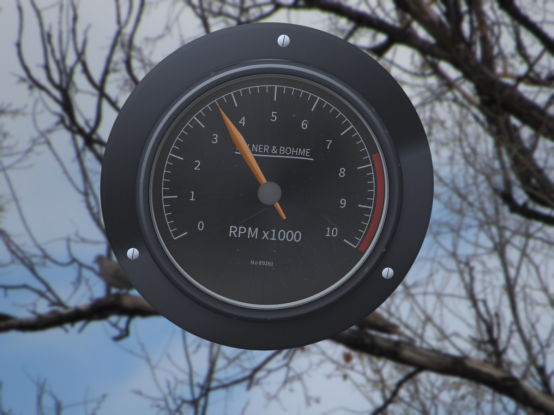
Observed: 3600 rpm
